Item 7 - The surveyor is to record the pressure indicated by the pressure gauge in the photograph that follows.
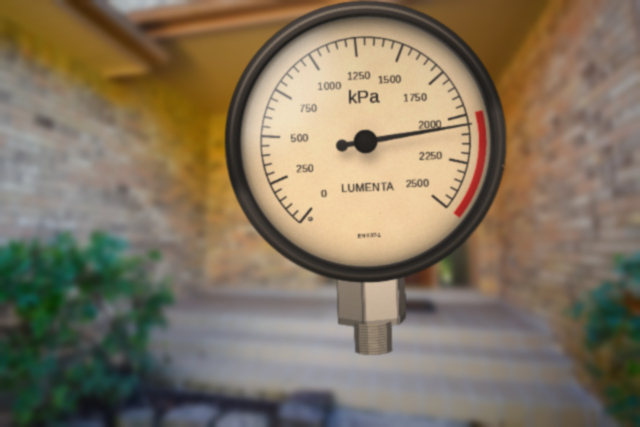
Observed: 2050 kPa
